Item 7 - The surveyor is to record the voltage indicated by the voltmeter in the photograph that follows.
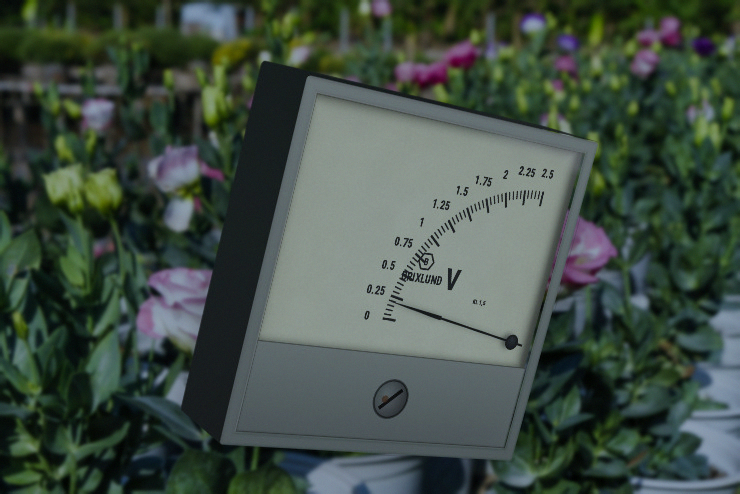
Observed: 0.2 V
